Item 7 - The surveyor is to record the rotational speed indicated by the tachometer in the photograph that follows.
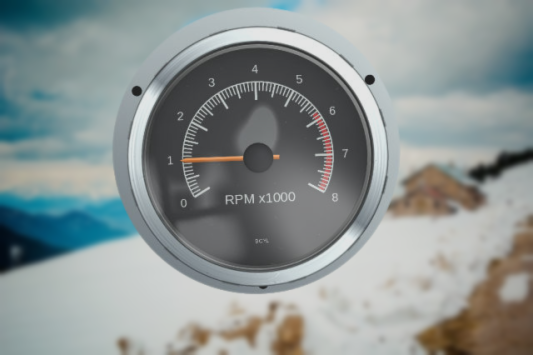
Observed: 1000 rpm
